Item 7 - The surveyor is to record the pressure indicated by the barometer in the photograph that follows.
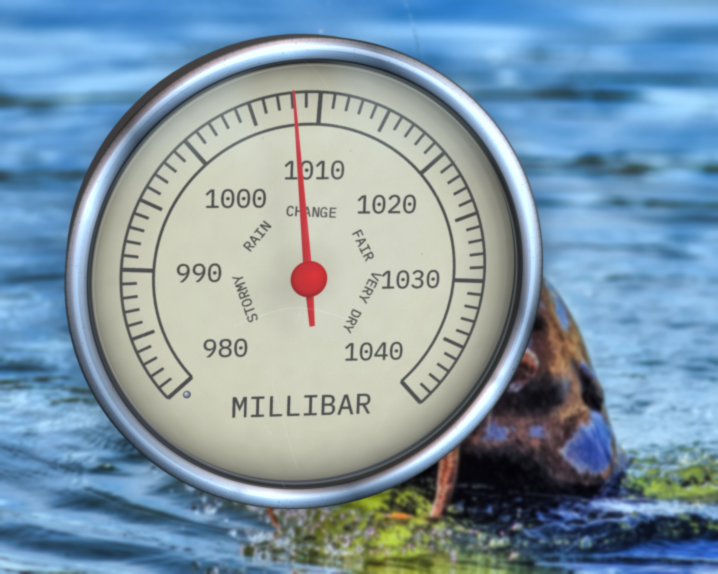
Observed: 1008 mbar
